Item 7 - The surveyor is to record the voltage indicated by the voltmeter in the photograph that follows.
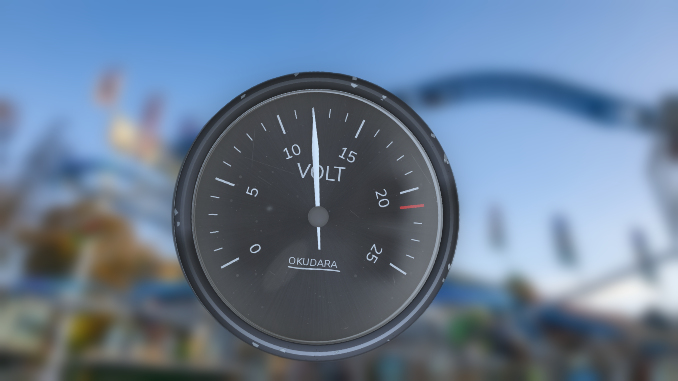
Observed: 12 V
